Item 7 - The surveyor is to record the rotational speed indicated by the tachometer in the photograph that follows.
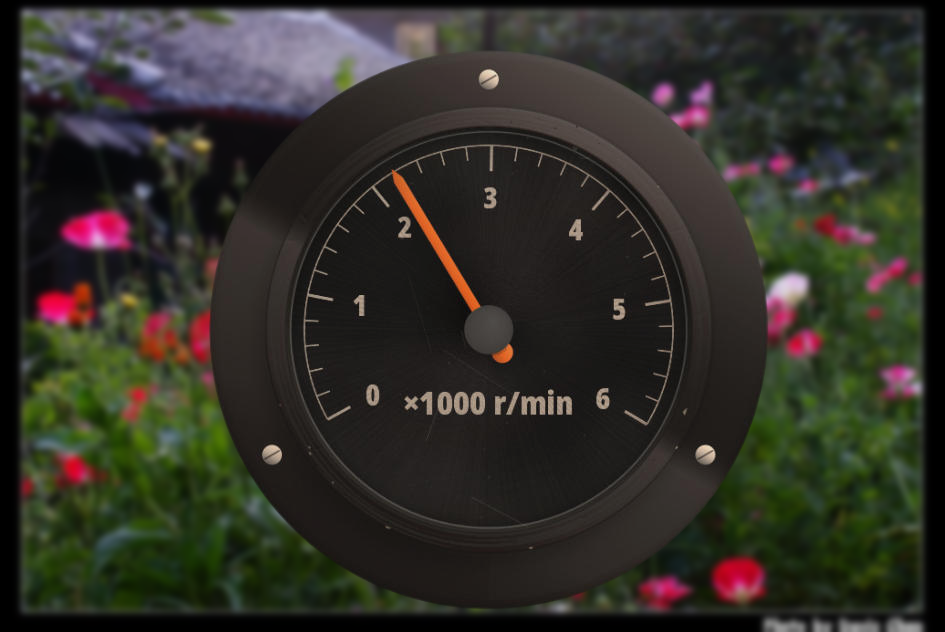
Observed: 2200 rpm
